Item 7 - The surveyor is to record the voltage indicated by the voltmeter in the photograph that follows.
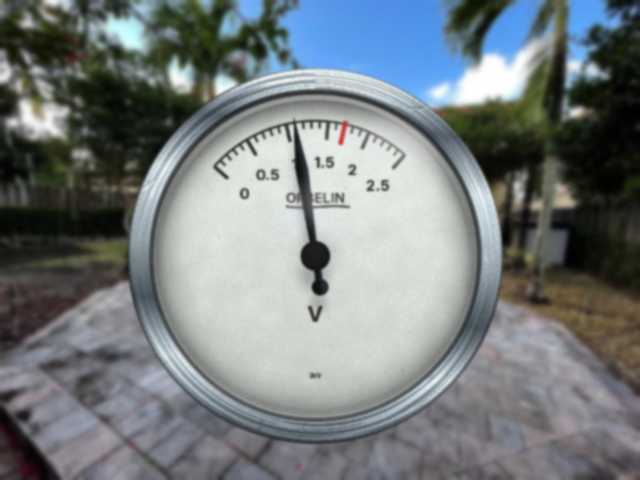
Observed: 1.1 V
